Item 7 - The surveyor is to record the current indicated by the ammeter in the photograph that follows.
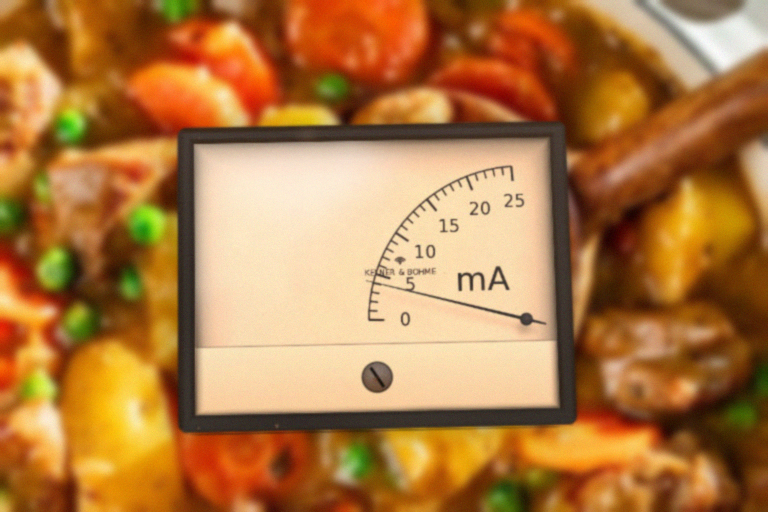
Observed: 4 mA
